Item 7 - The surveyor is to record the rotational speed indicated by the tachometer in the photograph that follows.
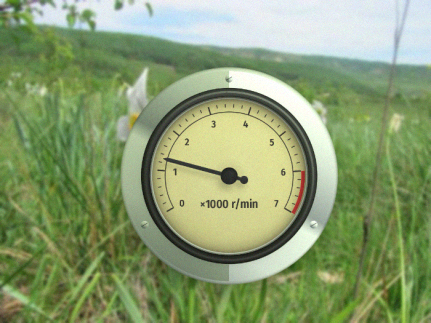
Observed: 1300 rpm
